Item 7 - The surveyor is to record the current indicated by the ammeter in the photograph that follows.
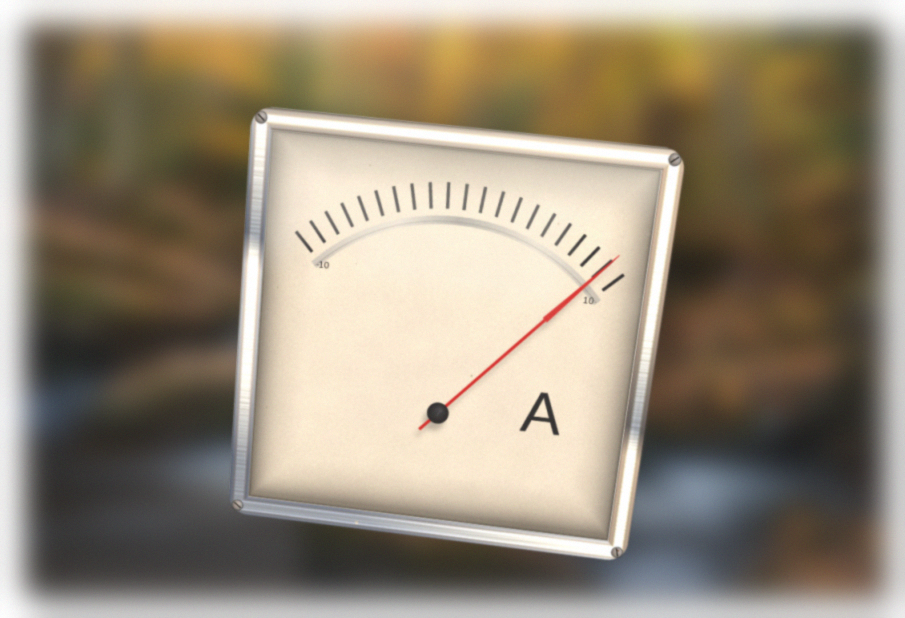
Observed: 9 A
